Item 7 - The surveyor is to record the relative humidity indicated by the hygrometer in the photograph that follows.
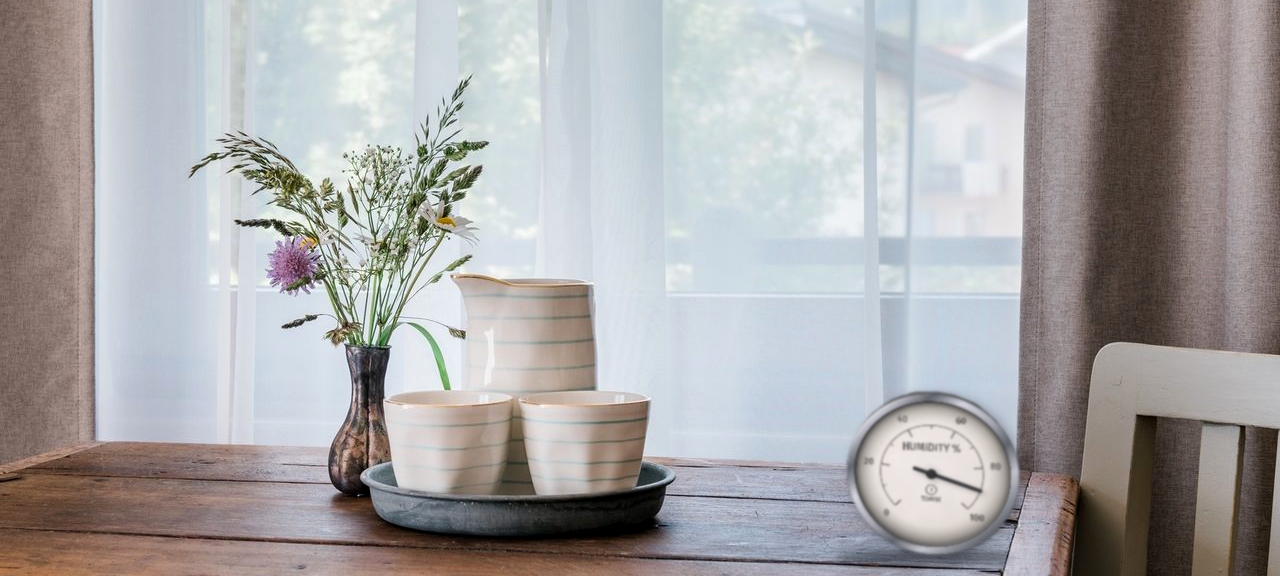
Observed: 90 %
